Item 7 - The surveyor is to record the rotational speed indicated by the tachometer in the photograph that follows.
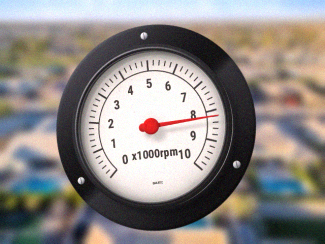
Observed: 8200 rpm
